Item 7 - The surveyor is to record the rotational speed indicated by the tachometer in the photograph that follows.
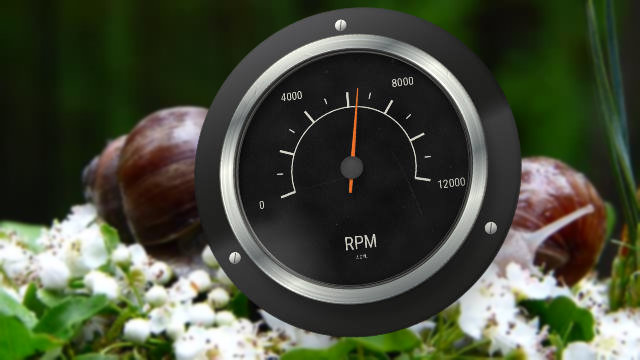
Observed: 6500 rpm
